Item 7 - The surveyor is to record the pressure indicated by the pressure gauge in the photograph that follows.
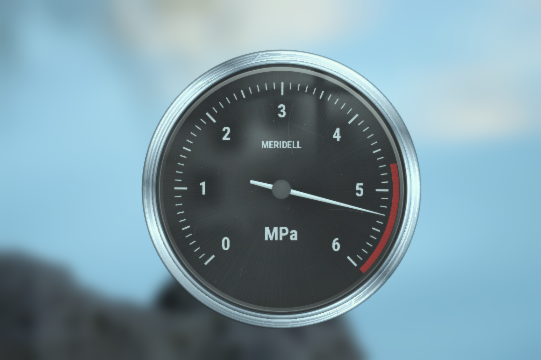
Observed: 5.3 MPa
